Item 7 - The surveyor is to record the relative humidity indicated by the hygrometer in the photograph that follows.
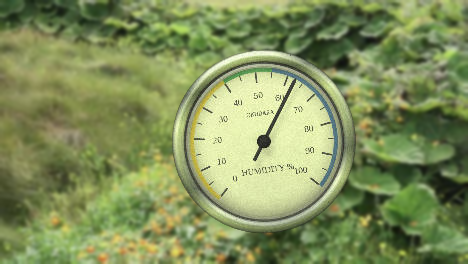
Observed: 62.5 %
